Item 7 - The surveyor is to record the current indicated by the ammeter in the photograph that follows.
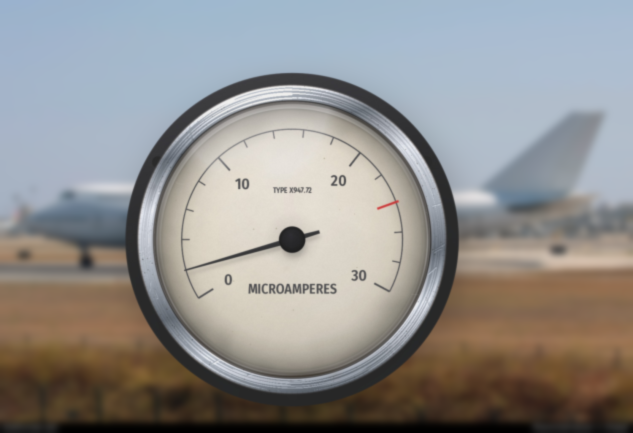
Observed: 2 µA
